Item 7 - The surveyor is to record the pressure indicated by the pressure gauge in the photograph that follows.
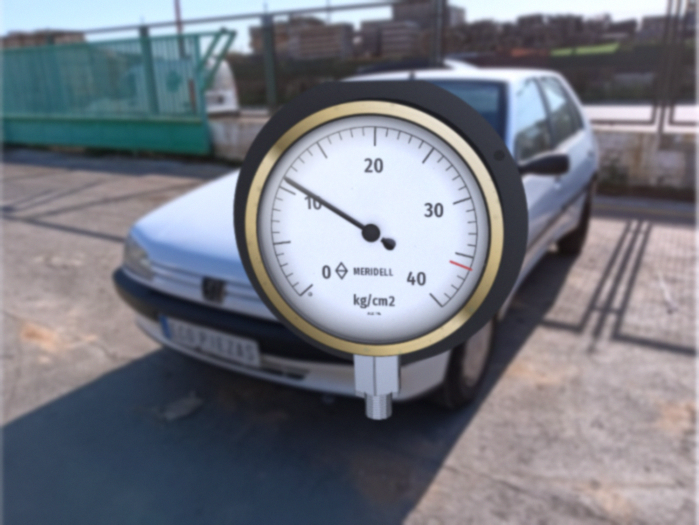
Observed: 11 kg/cm²
